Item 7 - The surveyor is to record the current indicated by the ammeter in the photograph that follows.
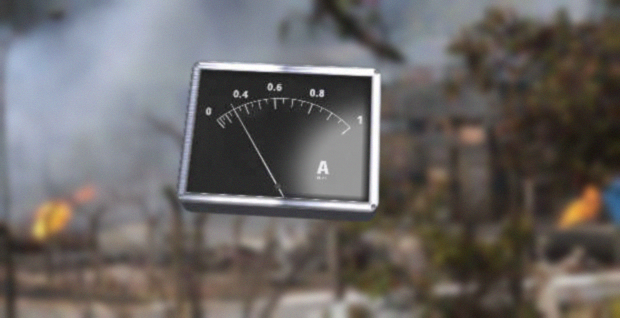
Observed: 0.3 A
